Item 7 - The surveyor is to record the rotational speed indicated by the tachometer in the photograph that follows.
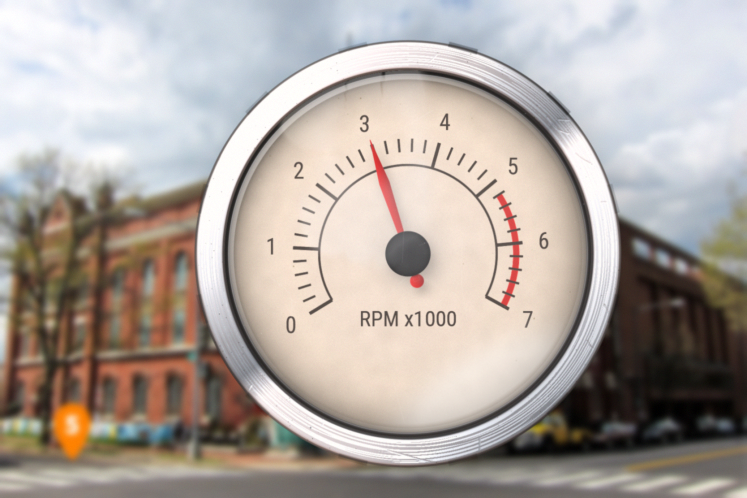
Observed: 3000 rpm
